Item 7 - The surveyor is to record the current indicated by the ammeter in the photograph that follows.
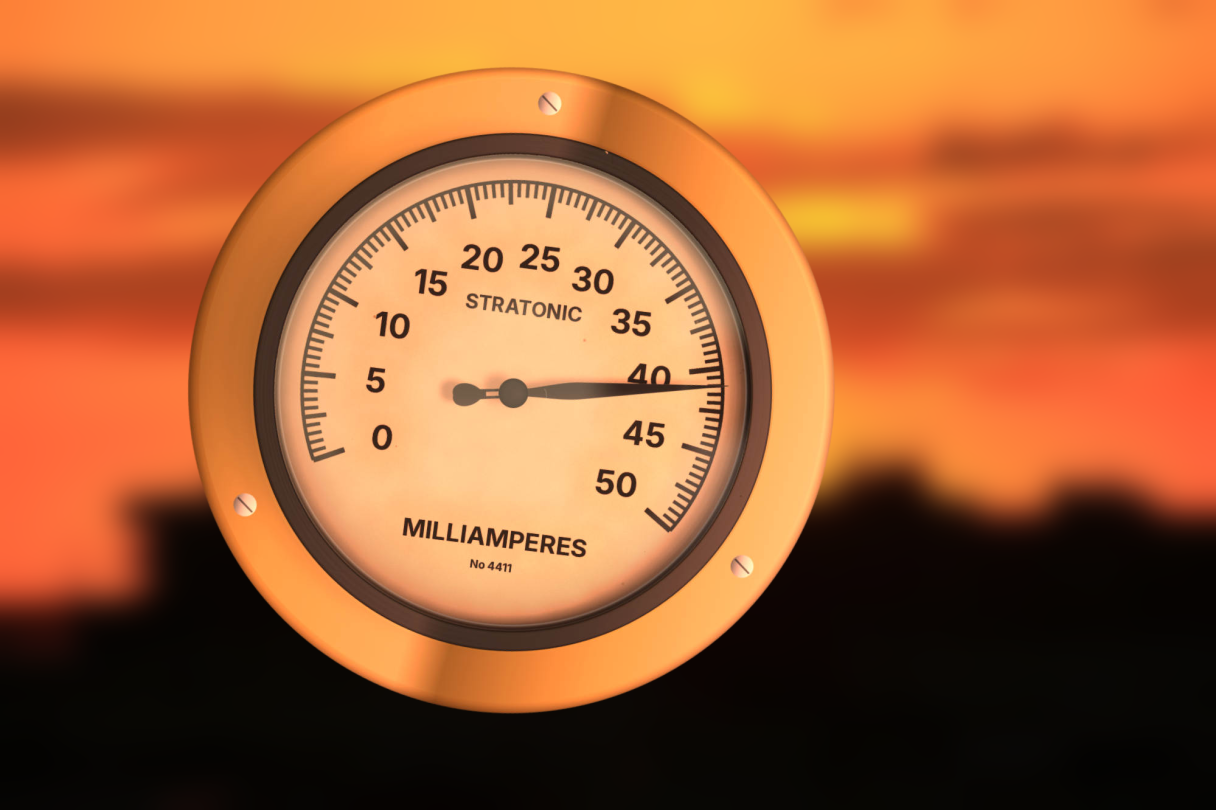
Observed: 41 mA
